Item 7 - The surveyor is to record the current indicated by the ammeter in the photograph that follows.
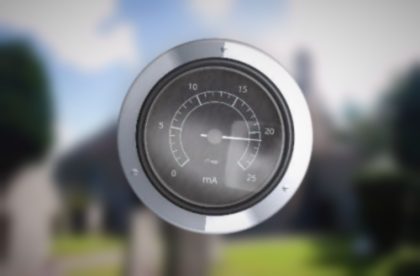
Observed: 21 mA
